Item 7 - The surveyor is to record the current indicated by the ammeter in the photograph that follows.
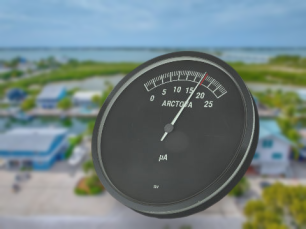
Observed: 17.5 µA
